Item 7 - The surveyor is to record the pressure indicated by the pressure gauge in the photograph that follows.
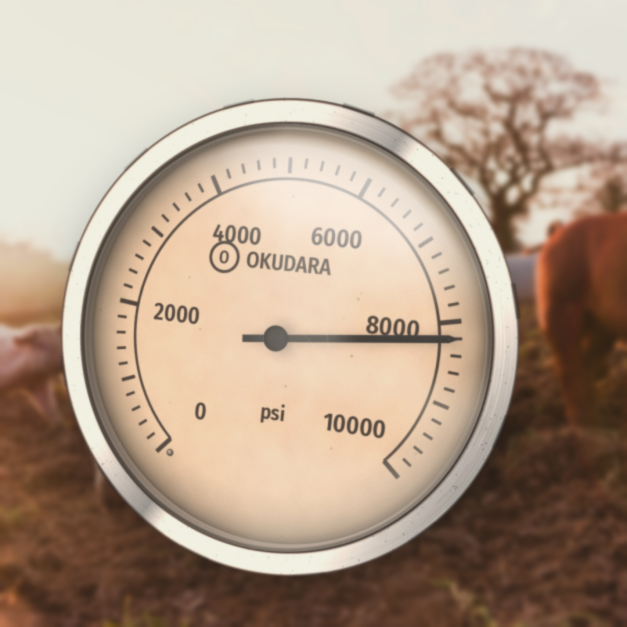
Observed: 8200 psi
